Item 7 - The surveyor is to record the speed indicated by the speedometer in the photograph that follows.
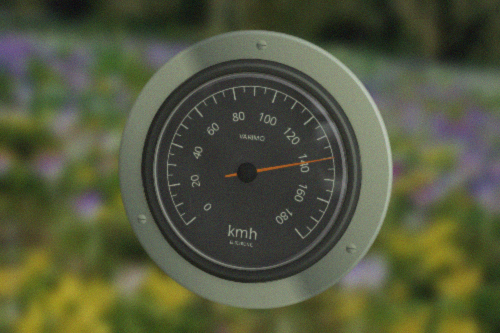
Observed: 140 km/h
